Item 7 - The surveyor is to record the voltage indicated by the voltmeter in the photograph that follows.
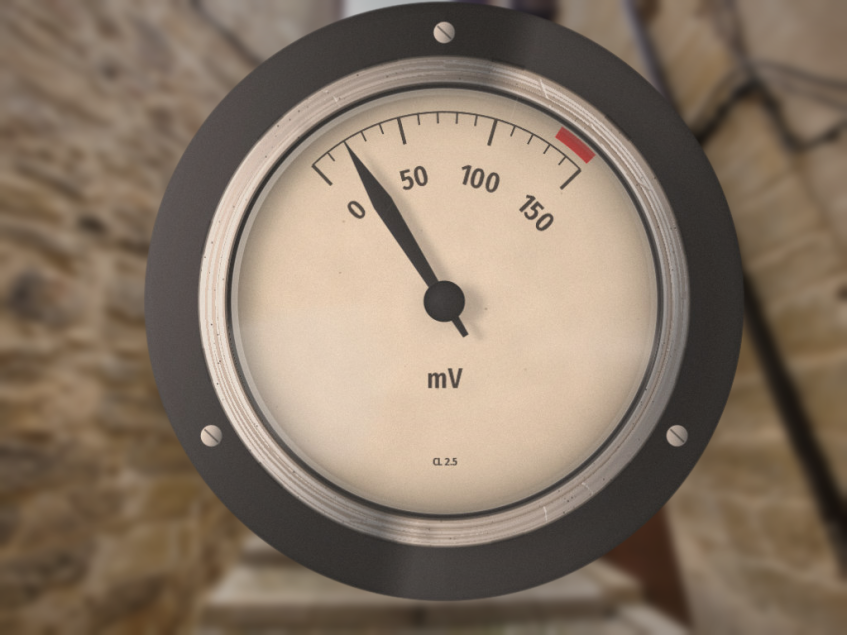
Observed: 20 mV
